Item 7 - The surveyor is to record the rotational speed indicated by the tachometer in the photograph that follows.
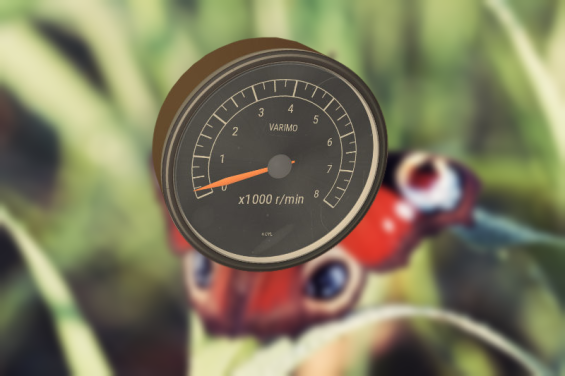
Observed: 250 rpm
